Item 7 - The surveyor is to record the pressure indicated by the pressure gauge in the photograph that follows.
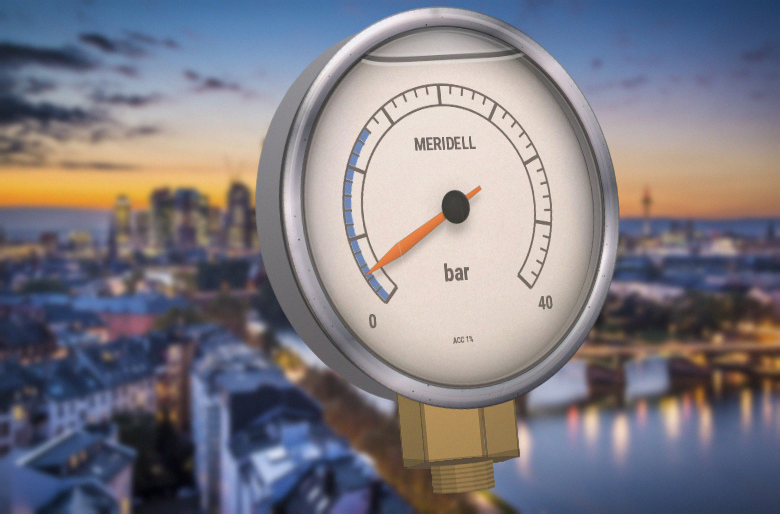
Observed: 2.5 bar
